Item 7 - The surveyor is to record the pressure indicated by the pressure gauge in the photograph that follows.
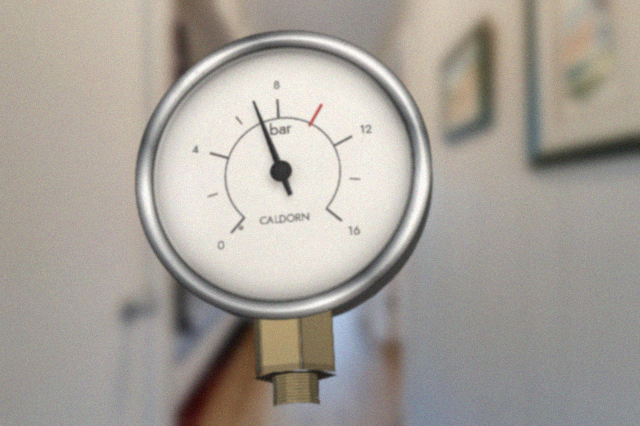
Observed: 7 bar
